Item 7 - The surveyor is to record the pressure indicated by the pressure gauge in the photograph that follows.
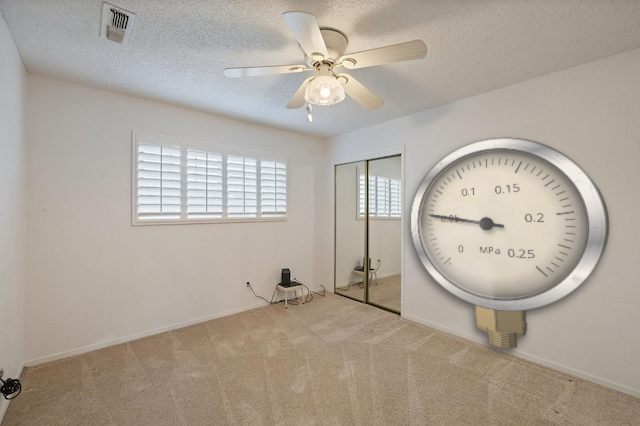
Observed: 0.05 MPa
